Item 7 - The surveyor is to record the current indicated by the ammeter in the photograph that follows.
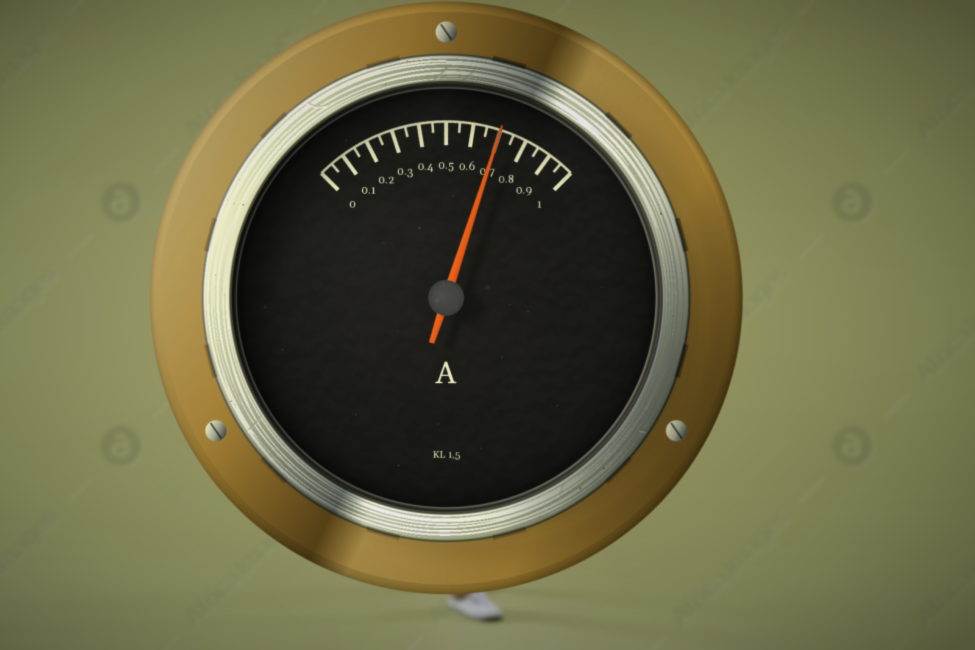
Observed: 0.7 A
